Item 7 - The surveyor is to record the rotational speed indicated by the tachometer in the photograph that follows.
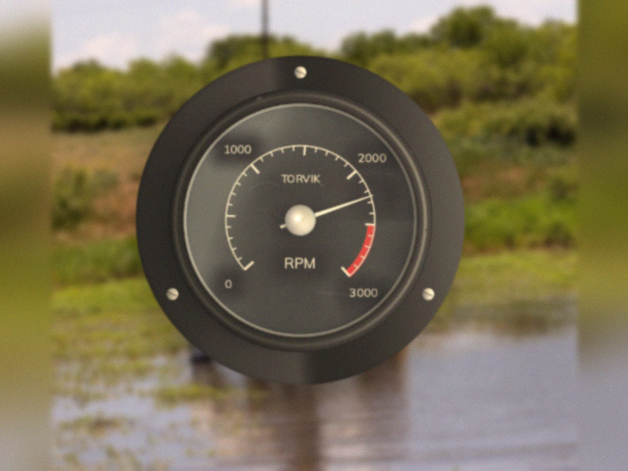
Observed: 2250 rpm
